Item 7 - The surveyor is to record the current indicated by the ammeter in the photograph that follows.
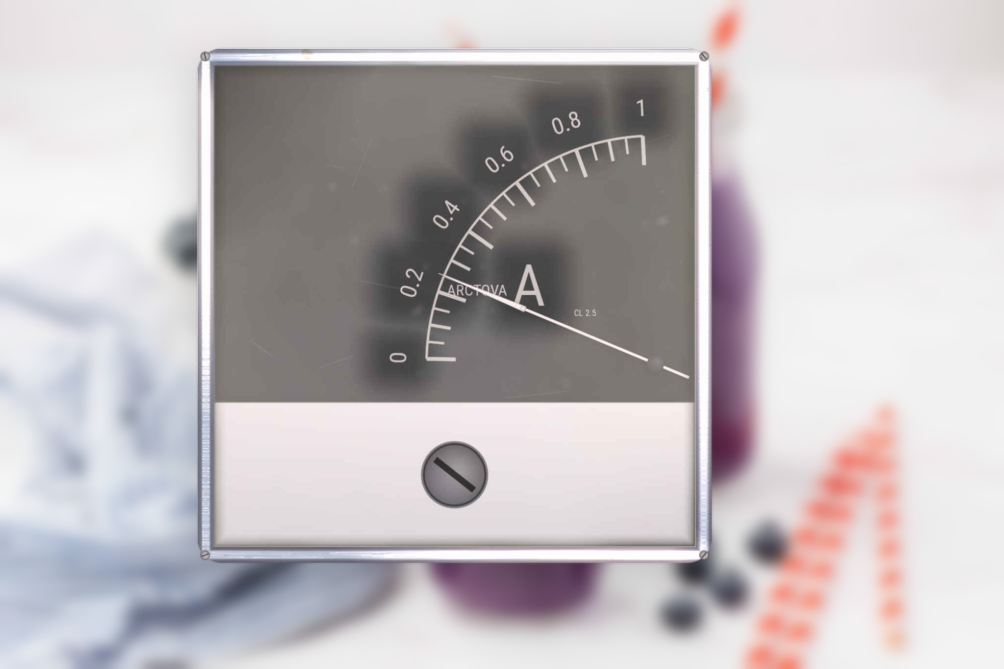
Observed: 0.25 A
